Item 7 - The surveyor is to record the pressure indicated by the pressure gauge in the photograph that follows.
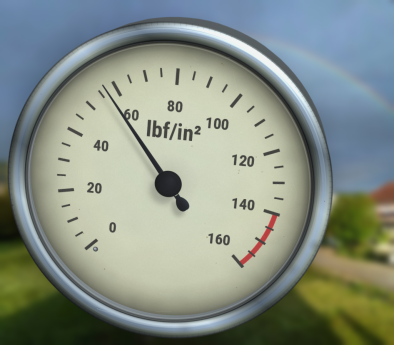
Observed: 57.5 psi
